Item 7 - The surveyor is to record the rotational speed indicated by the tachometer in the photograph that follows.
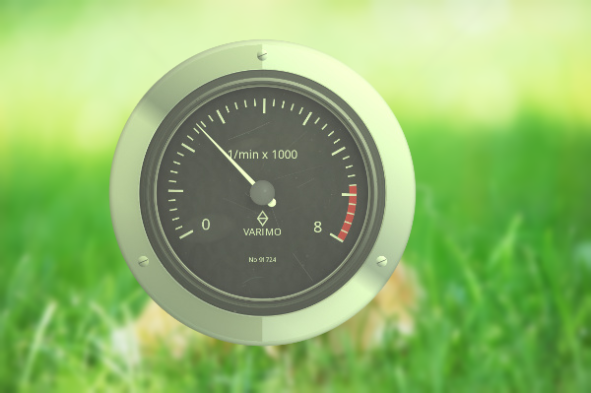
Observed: 2500 rpm
